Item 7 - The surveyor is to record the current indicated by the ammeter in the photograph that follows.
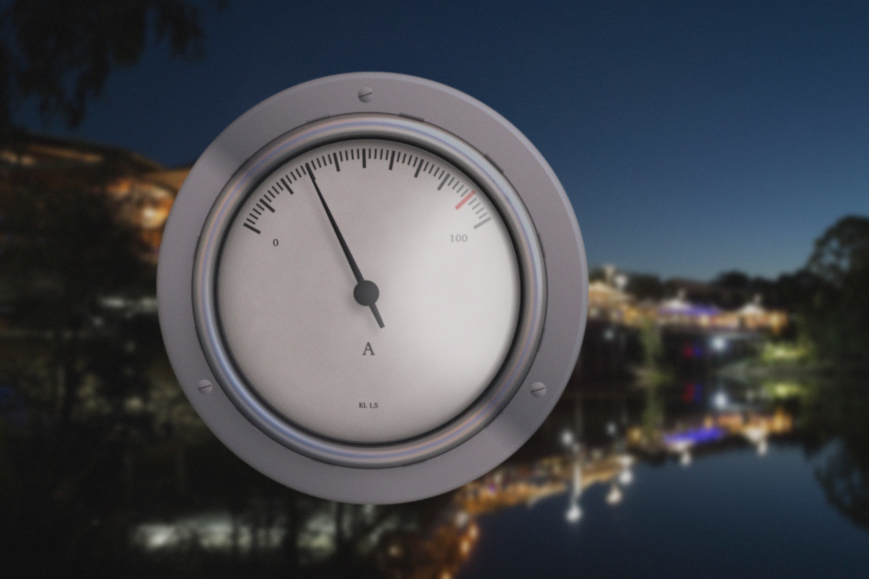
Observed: 30 A
